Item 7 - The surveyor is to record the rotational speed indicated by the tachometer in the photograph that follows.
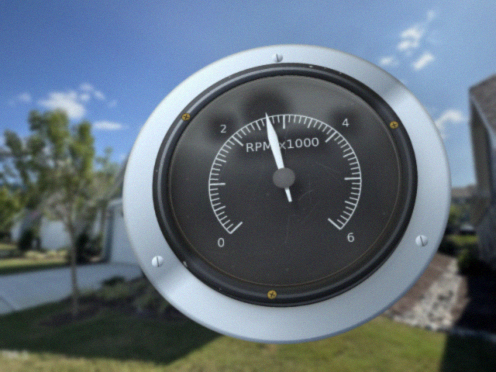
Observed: 2700 rpm
